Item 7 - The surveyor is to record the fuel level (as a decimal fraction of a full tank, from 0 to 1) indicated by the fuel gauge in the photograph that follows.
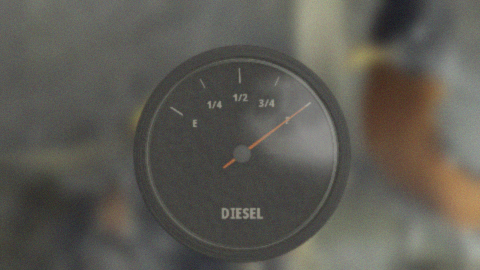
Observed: 1
